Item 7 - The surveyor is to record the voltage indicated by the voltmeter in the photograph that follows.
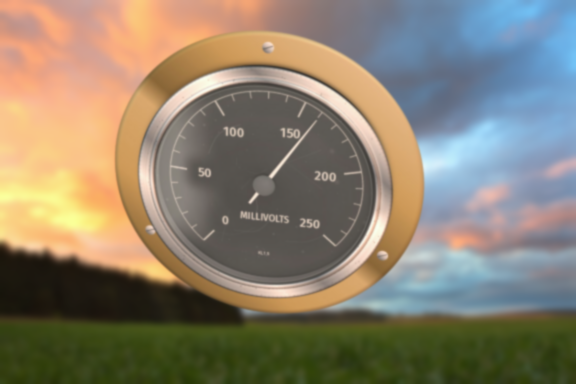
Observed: 160 mV
